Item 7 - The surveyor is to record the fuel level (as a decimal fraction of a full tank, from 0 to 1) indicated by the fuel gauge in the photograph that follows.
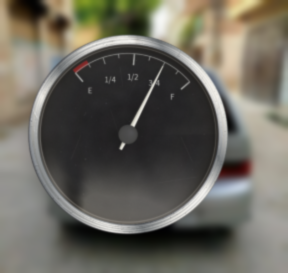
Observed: 0.75
